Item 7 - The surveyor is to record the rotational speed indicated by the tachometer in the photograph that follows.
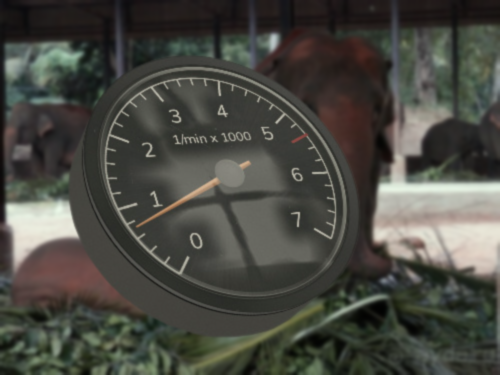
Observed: 700 rpm
